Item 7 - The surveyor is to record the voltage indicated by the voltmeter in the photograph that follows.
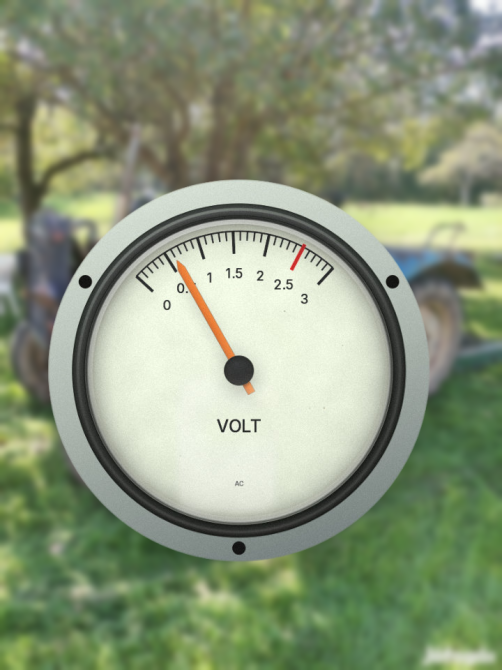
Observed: 0.6 V
